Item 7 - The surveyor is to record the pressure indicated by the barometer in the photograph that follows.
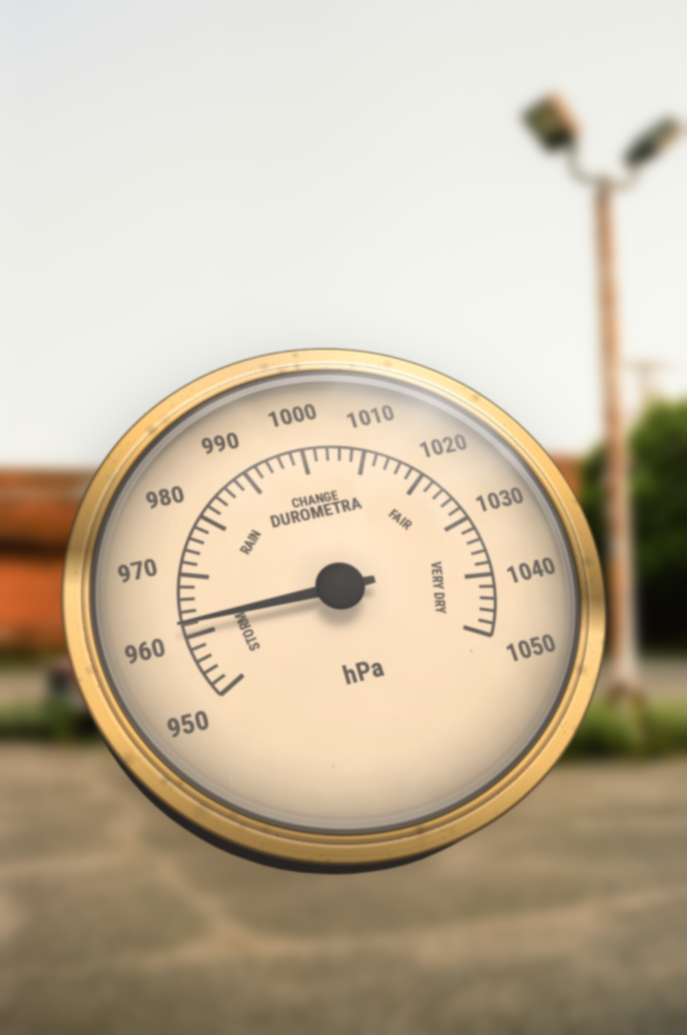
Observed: 962 hPa
